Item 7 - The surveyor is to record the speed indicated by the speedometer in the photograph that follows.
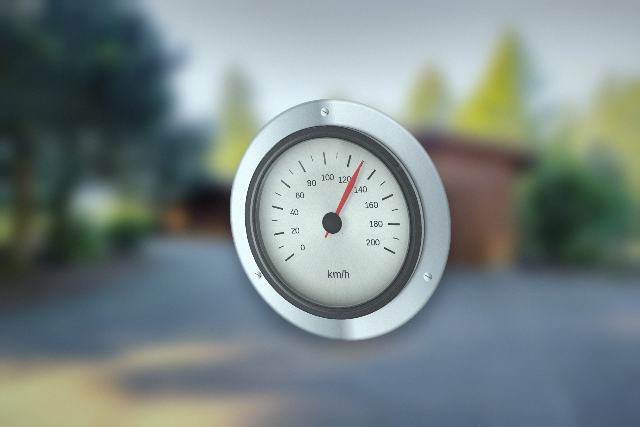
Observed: 130 km/h
